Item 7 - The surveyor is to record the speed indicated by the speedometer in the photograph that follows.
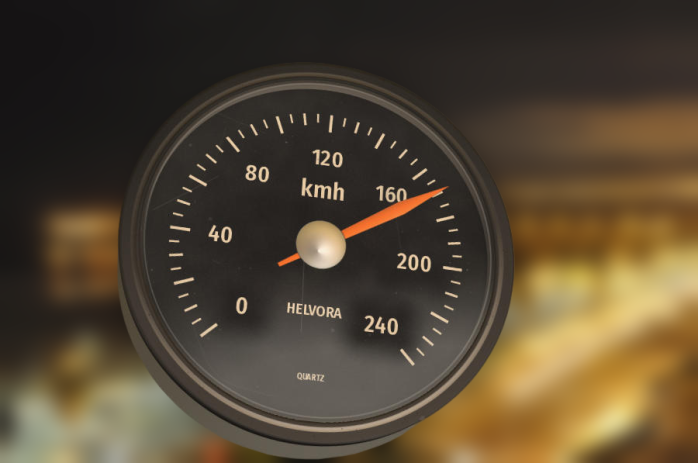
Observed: 170 km/h
